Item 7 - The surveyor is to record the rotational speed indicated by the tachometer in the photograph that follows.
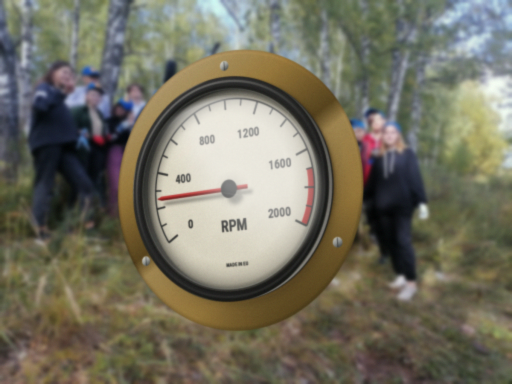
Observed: 250 rpm
